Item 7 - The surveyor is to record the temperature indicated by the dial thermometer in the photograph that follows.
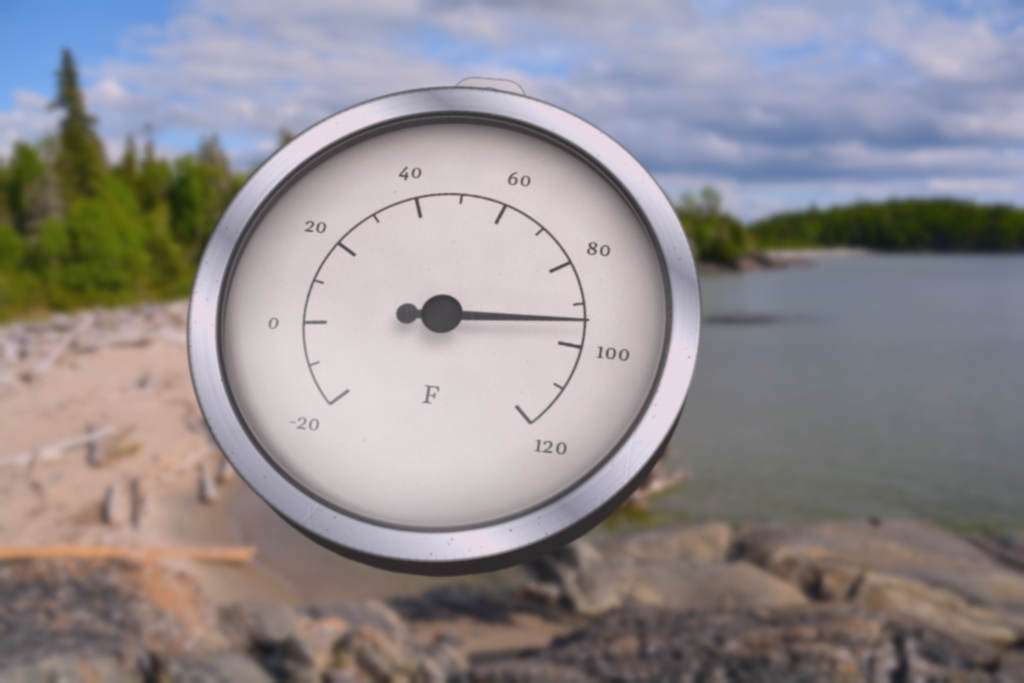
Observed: 95 °F
